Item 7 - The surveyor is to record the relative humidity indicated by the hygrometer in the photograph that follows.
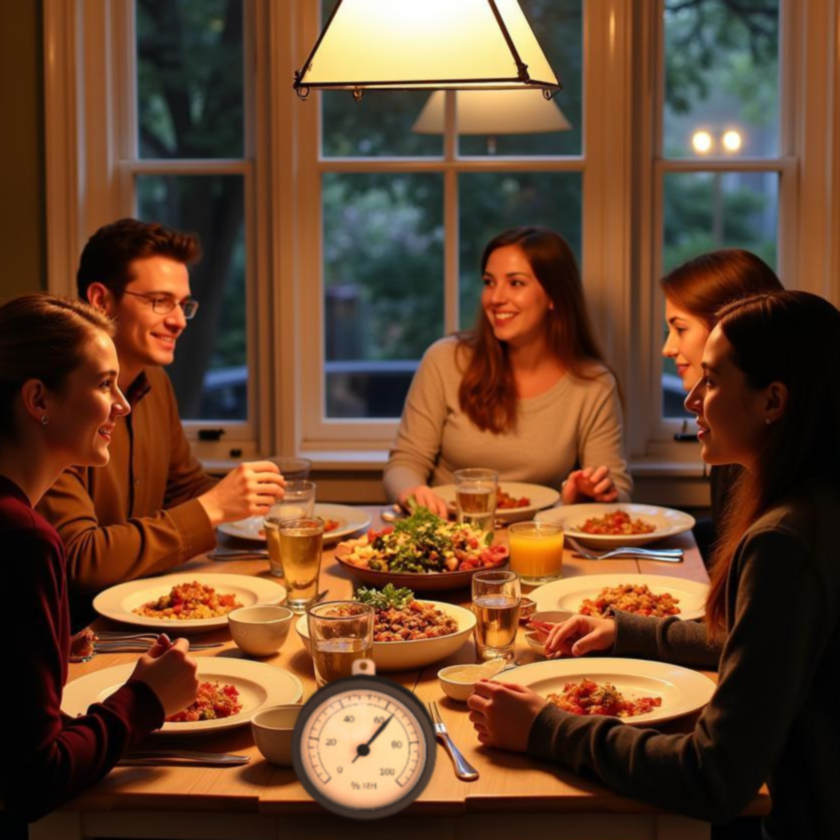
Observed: 64 %
